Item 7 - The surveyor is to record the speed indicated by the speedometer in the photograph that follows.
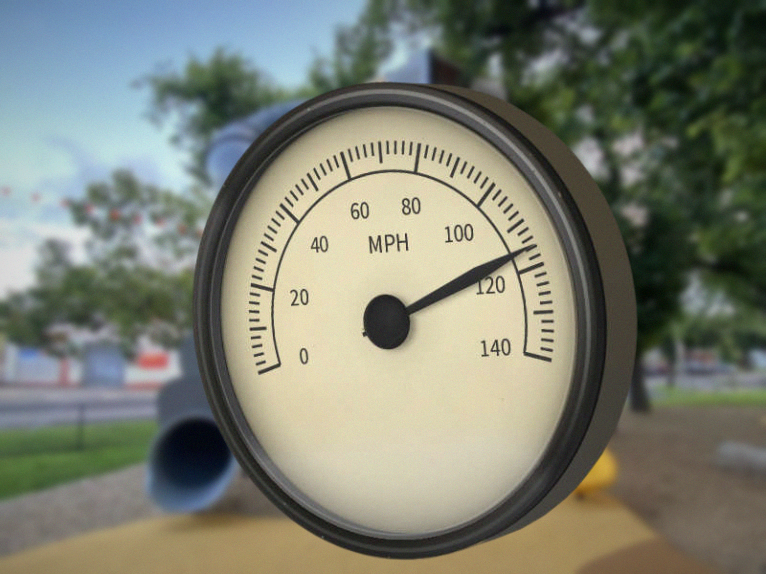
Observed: 116 mph
